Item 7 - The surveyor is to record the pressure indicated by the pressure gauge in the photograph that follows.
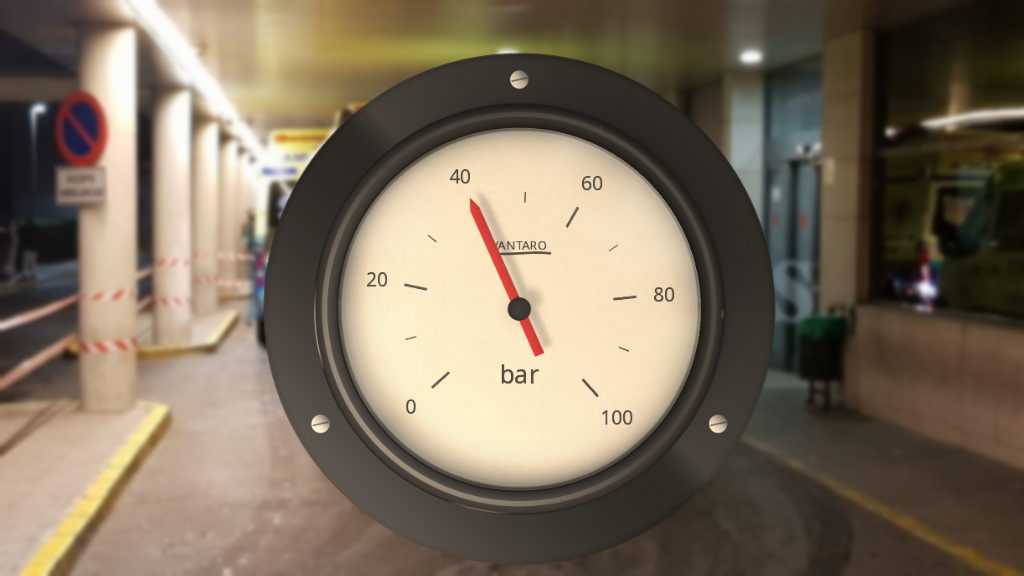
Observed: 40 bar
